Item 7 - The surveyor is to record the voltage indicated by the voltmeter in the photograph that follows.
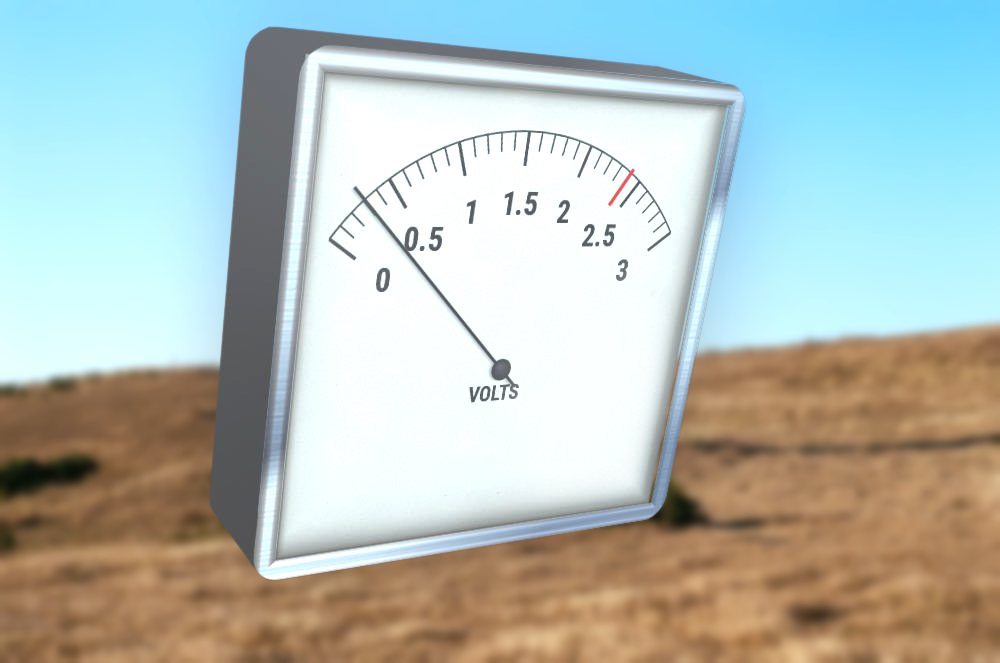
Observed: 0.3 V
